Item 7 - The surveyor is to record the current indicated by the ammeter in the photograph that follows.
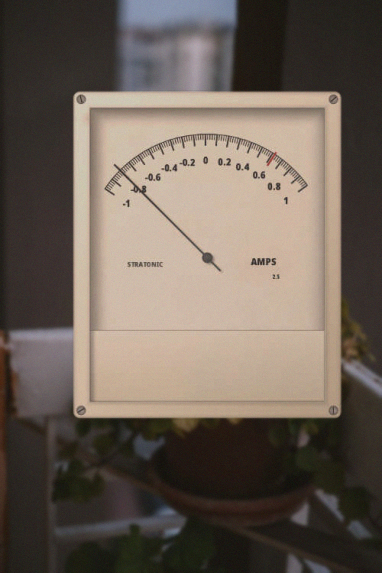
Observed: -0.8 A
